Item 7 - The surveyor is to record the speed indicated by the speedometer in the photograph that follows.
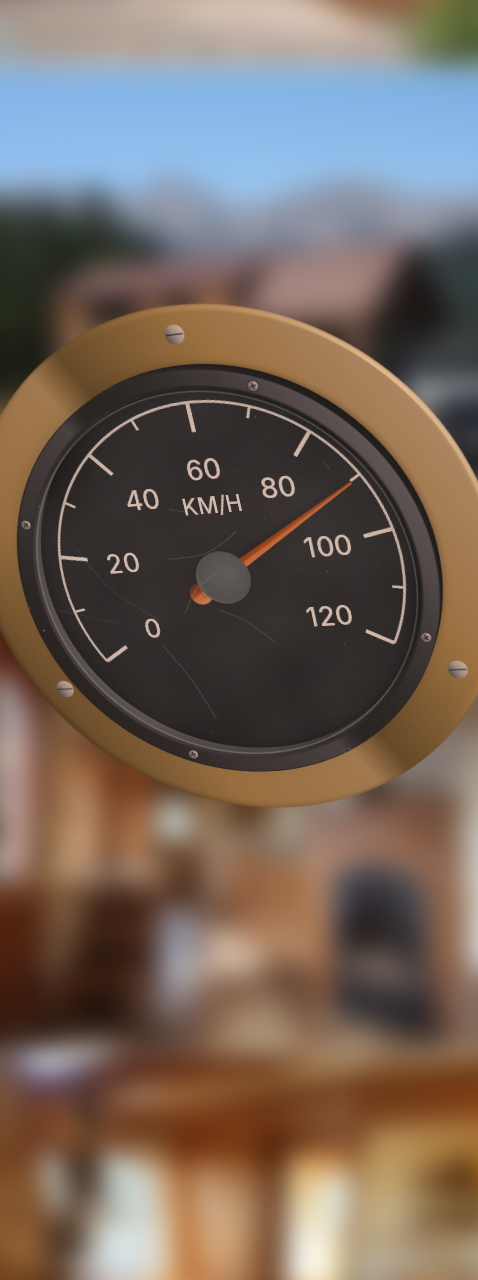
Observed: 90 km/h
